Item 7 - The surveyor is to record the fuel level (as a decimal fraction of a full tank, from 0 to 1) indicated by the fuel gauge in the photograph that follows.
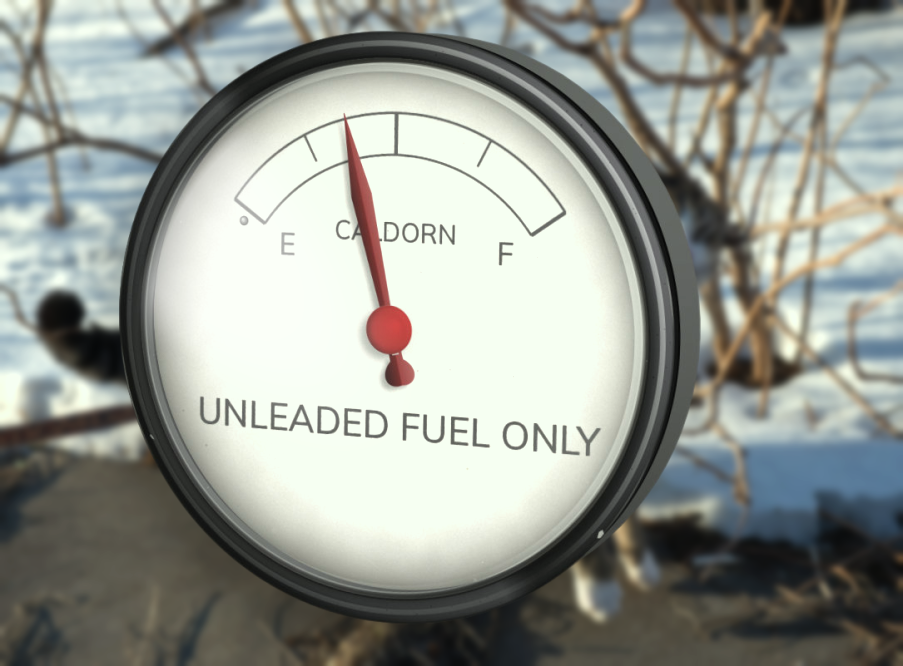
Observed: 0.375
